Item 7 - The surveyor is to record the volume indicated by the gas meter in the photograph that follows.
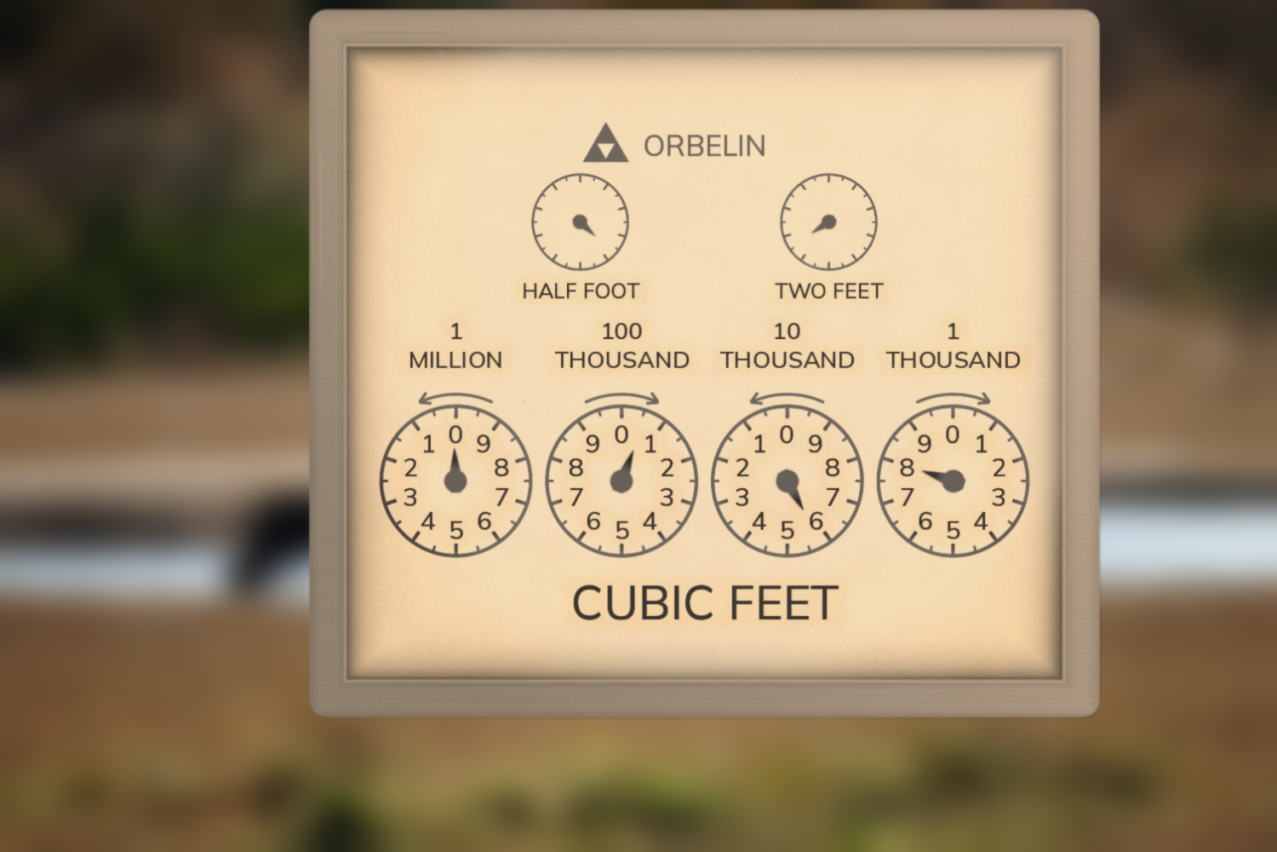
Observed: 5800 ft³
